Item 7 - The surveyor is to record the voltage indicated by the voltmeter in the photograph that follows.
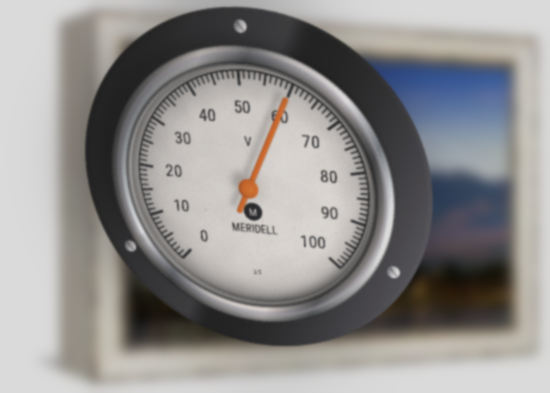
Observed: 60 V
